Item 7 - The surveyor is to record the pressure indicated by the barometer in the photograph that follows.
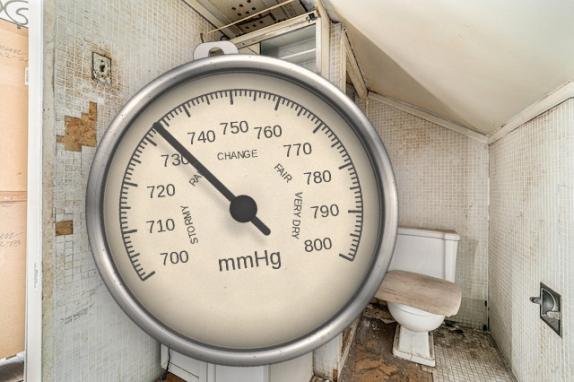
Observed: 733 mmHg
